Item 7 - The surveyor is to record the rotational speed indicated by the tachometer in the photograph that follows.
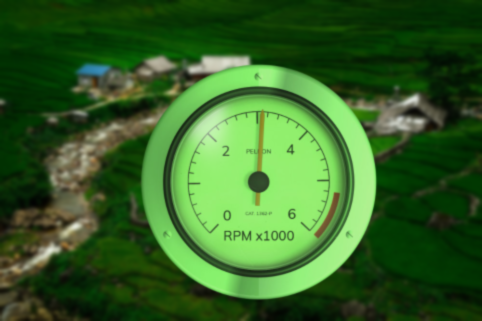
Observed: 3100 rpm
